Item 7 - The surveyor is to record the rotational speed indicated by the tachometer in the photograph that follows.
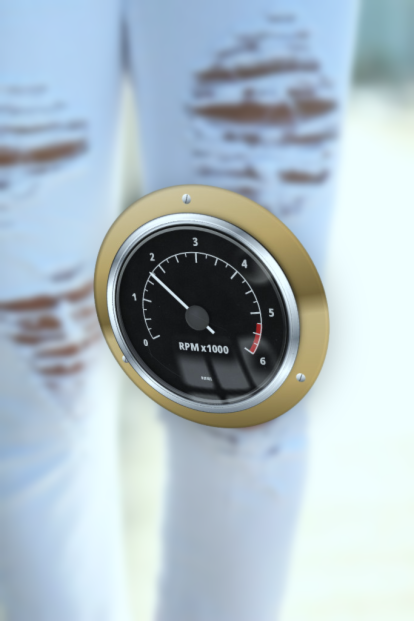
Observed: 1750 rpm
